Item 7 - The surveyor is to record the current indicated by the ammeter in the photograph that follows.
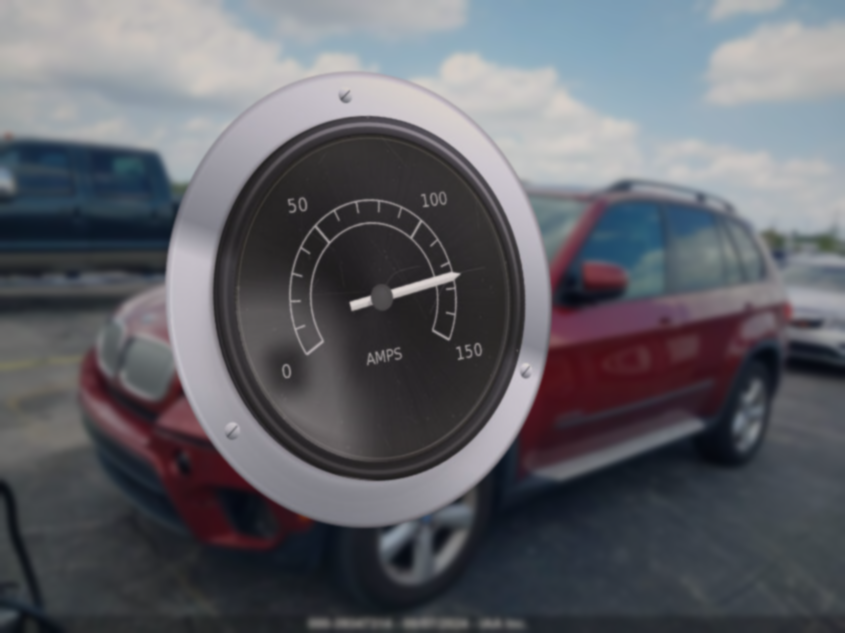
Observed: 125 A
